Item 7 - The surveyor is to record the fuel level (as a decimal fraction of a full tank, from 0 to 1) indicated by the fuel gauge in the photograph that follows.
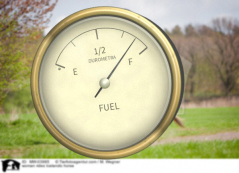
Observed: 0.875
